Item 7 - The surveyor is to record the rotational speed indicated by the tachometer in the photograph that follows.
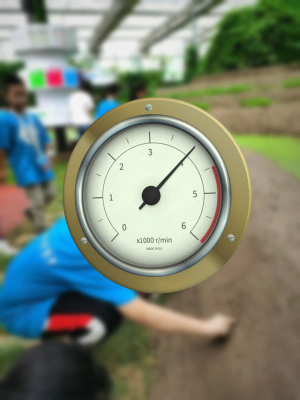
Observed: 4000 rpm
